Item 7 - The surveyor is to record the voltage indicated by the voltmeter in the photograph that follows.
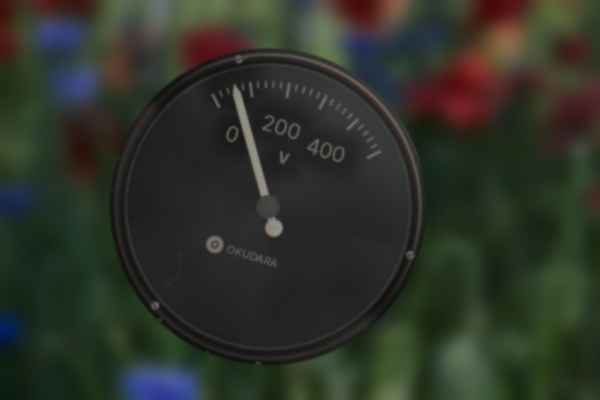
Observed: 60 V
